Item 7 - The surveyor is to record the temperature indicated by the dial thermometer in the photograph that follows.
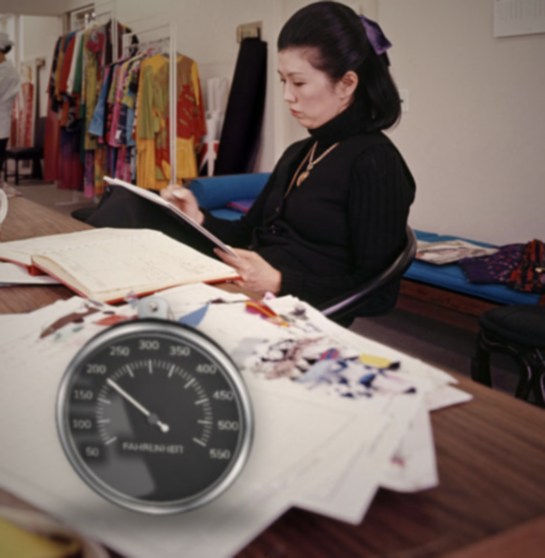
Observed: 200 °F
